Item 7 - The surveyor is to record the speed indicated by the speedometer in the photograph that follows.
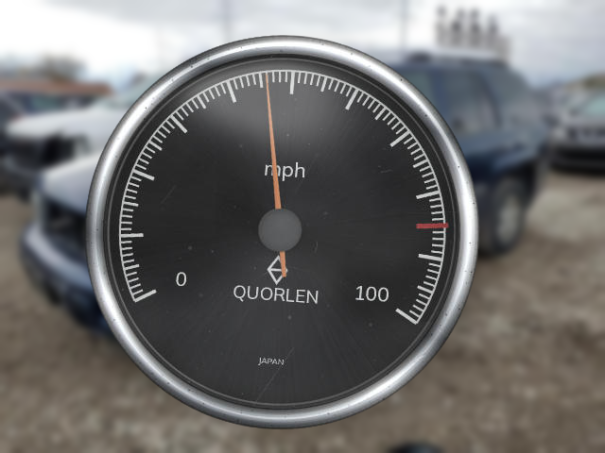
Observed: 46 mph
